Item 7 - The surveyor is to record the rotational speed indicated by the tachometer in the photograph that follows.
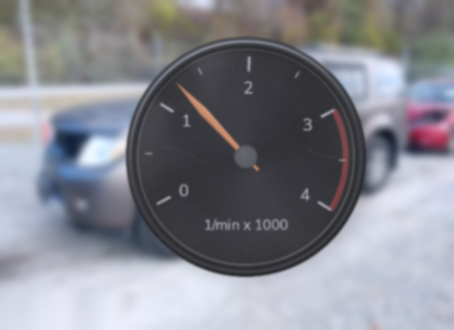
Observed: 1250 rpm
